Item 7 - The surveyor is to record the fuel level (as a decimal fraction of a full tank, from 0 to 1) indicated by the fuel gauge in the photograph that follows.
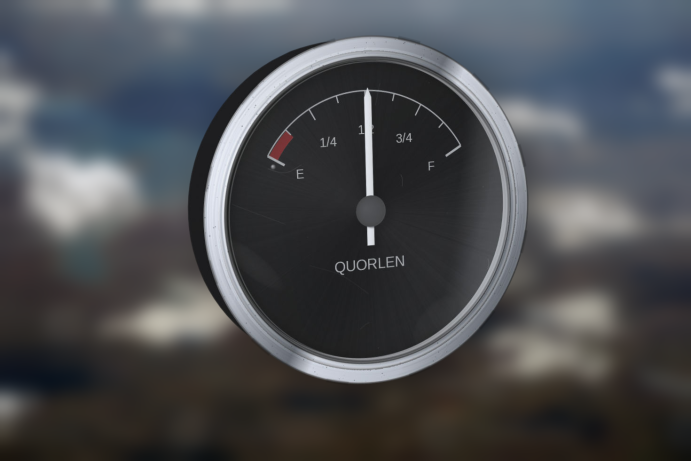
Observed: 0.5
